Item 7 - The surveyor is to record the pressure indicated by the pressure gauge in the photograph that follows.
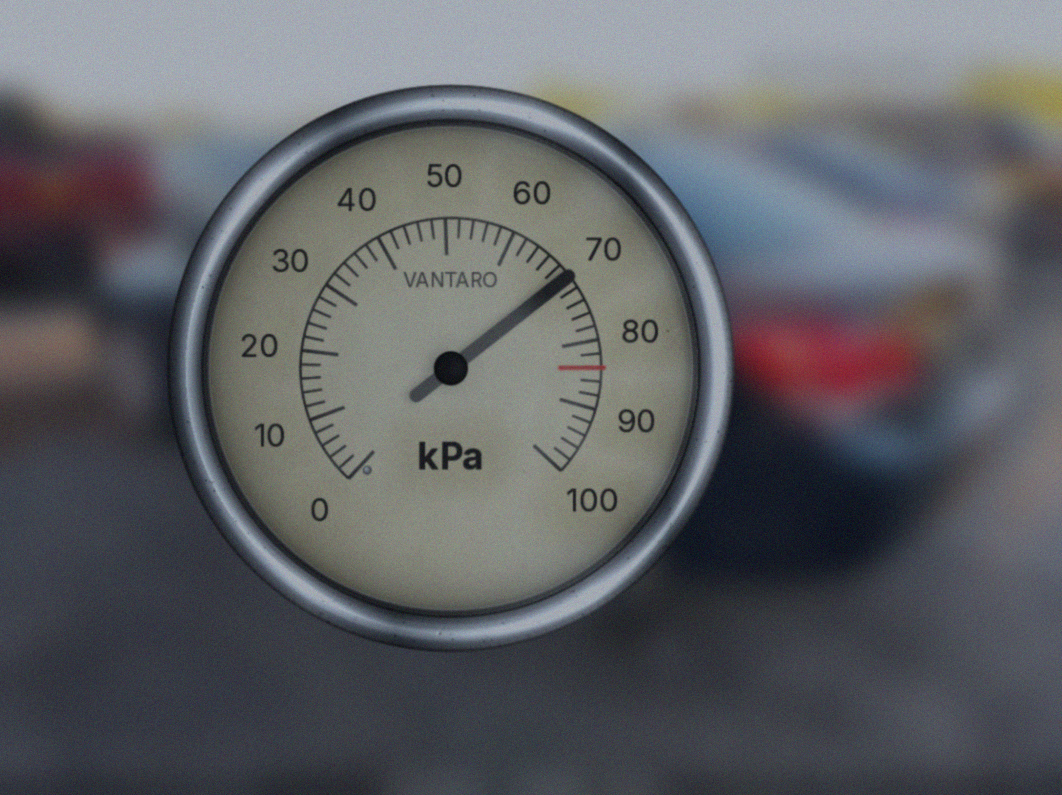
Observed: 70 kPa
